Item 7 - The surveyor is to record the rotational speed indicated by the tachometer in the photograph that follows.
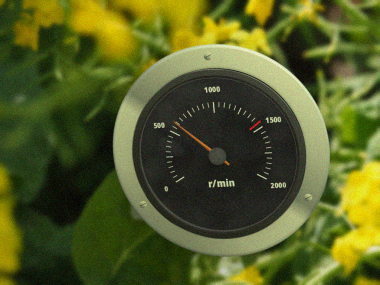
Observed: 600 rpm
